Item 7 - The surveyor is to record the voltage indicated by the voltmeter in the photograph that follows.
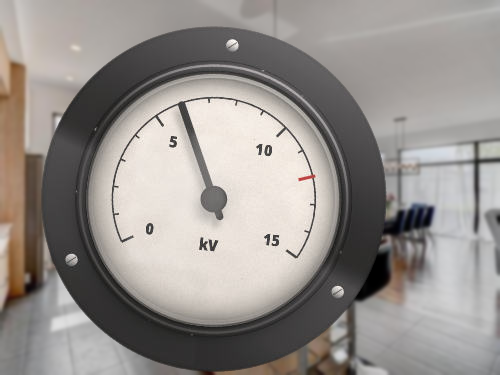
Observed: 6 kV
